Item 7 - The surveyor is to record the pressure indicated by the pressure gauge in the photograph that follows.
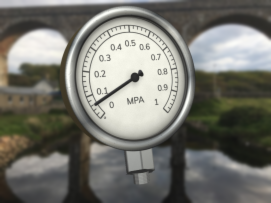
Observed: 0.06 MPa
